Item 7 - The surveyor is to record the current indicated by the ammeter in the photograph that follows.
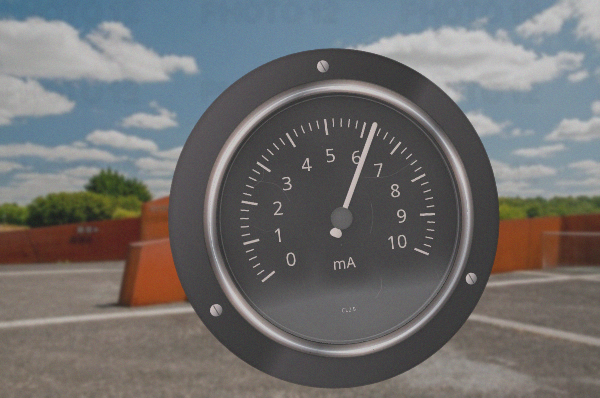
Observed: 6.2 mA
